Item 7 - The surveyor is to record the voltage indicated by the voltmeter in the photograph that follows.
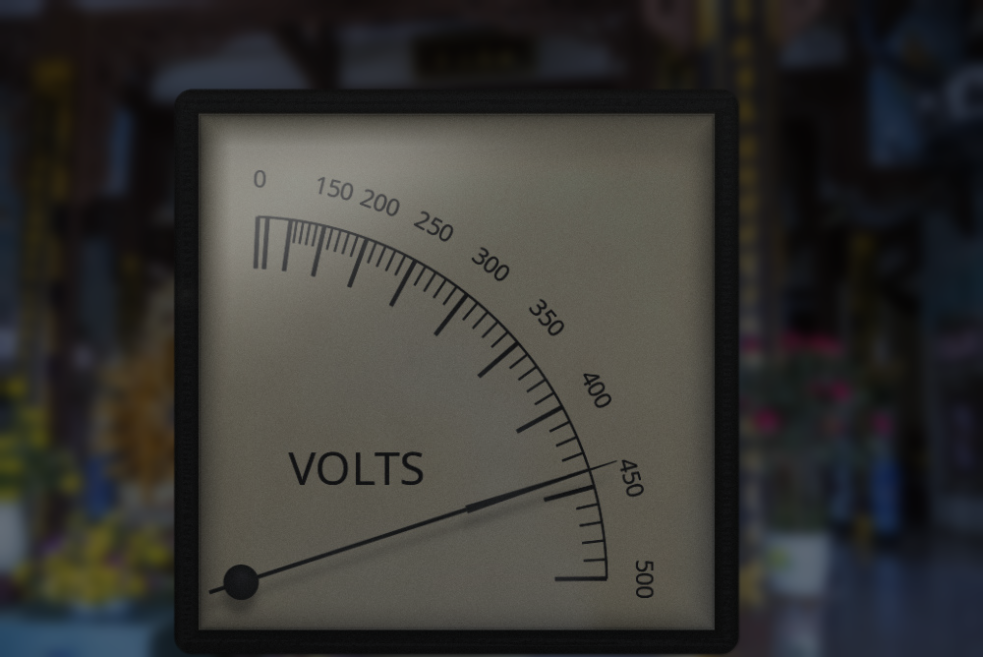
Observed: 440 V
